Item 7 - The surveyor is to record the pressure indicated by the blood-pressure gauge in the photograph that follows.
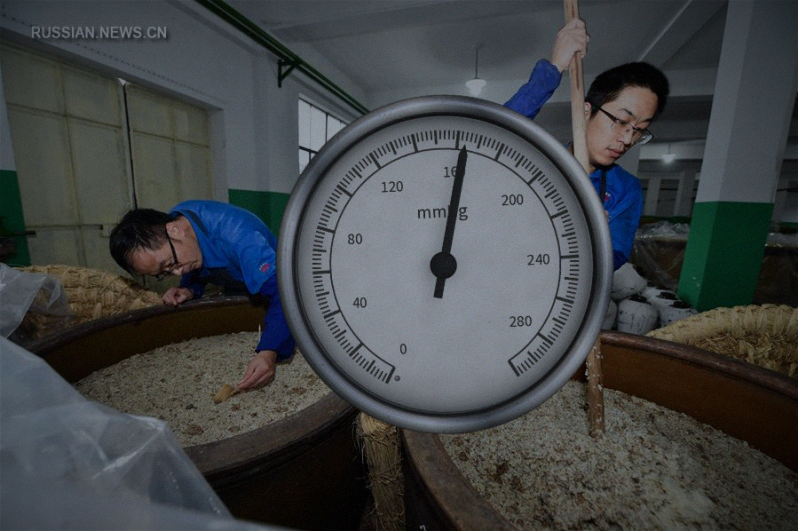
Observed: 164 mmHg
